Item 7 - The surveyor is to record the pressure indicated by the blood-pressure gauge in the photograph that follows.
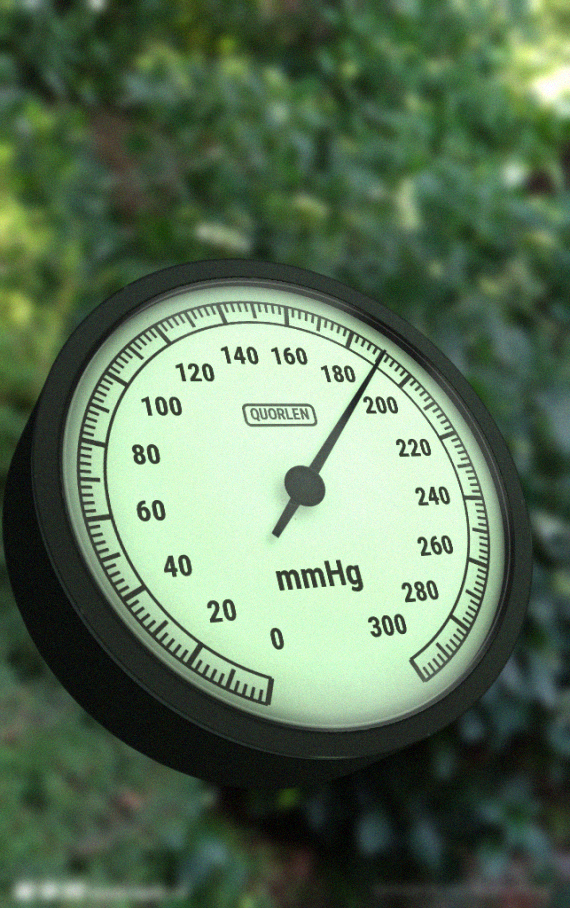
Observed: 190 mmHg
